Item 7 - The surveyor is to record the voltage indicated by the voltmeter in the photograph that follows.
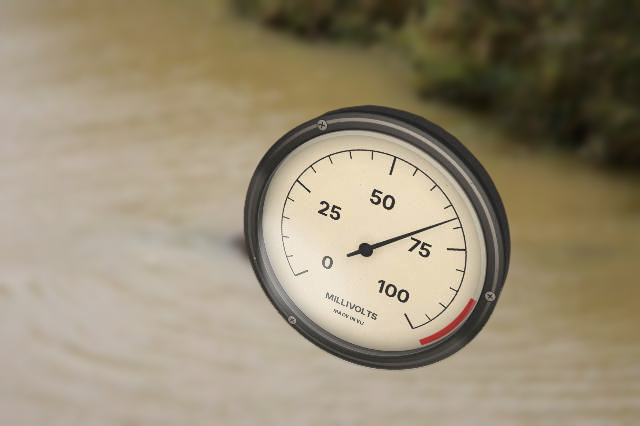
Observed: 67.5 mV
